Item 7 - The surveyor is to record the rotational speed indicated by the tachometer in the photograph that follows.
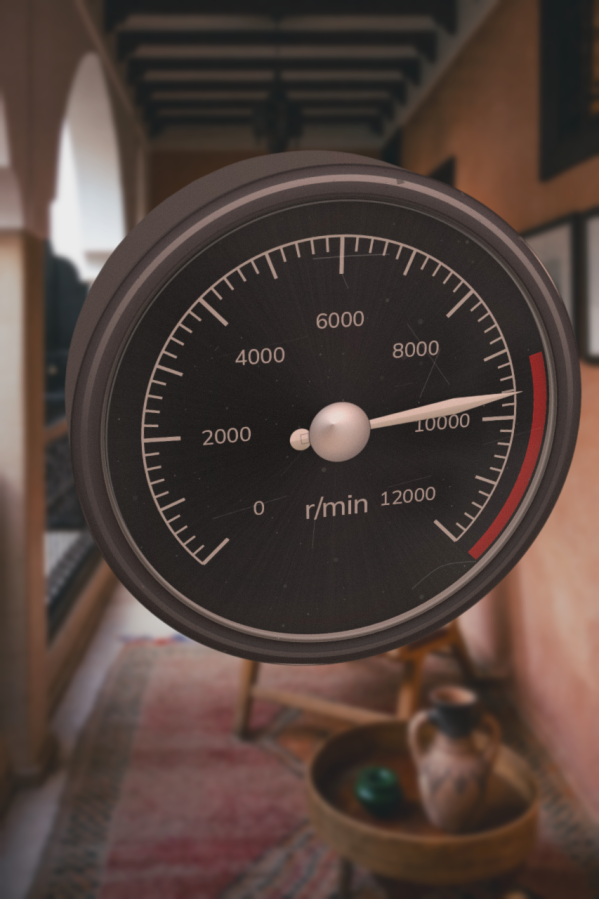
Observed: 9600 rpm
